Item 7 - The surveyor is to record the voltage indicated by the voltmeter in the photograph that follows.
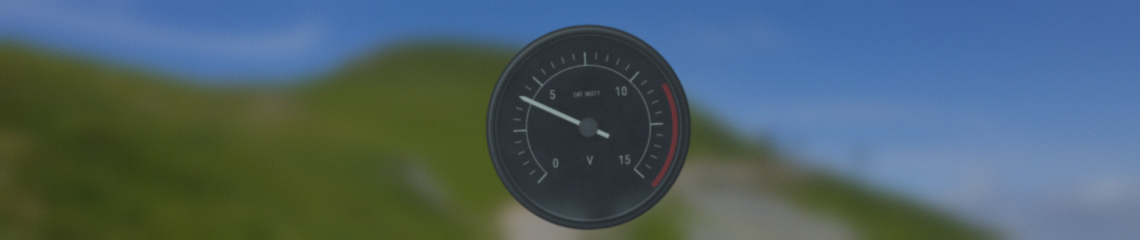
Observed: 4 V
